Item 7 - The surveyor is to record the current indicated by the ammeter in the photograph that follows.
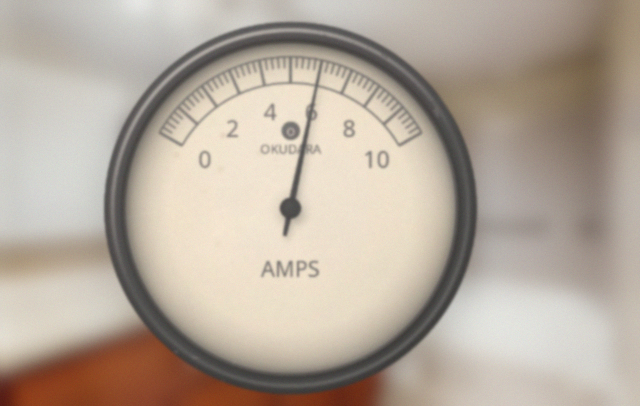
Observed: 6 A
